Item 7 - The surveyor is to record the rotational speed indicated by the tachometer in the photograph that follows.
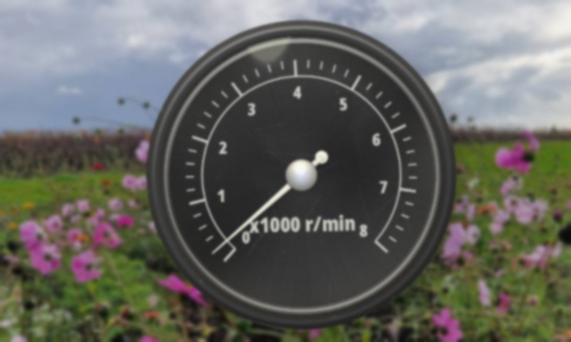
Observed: 200 rpm
